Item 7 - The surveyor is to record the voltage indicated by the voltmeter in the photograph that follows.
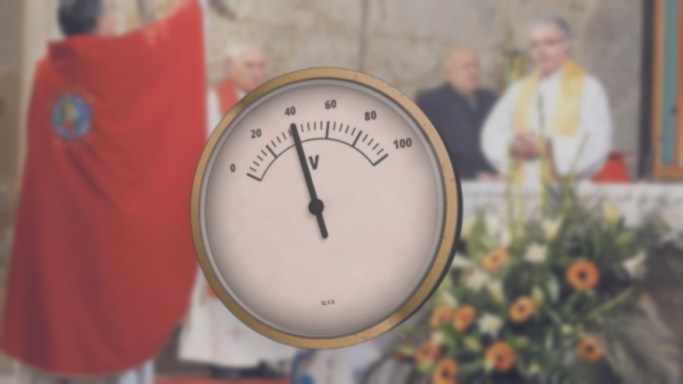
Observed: 40 V
